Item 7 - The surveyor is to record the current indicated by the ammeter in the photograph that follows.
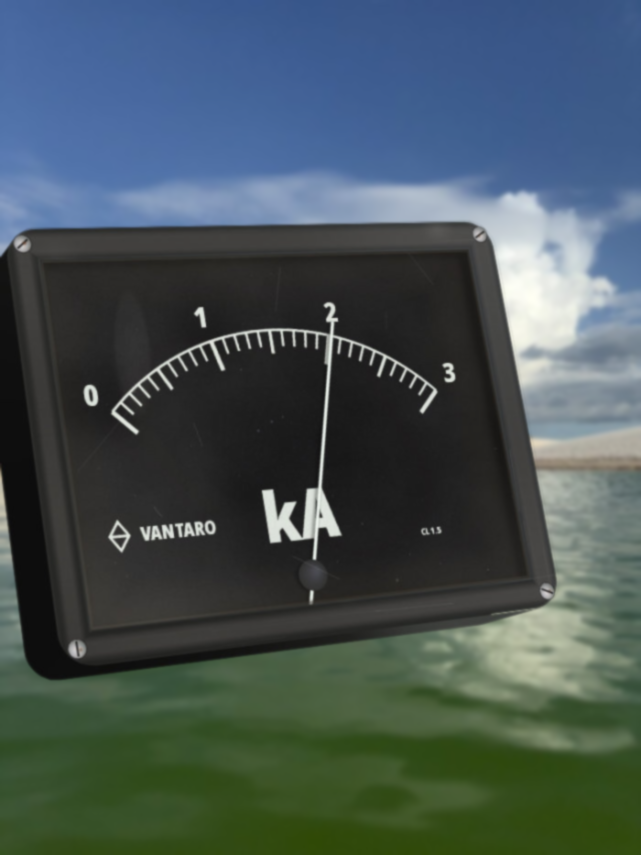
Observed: 2 kA
